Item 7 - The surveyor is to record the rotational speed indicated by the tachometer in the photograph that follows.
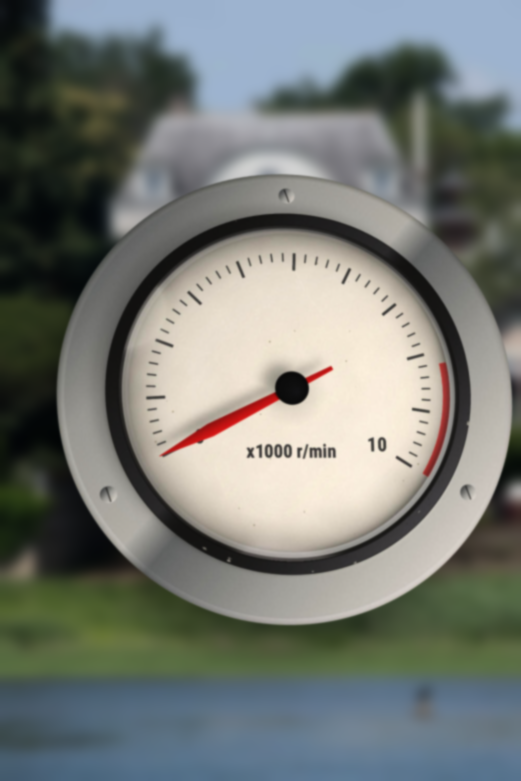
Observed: 0 rpm
